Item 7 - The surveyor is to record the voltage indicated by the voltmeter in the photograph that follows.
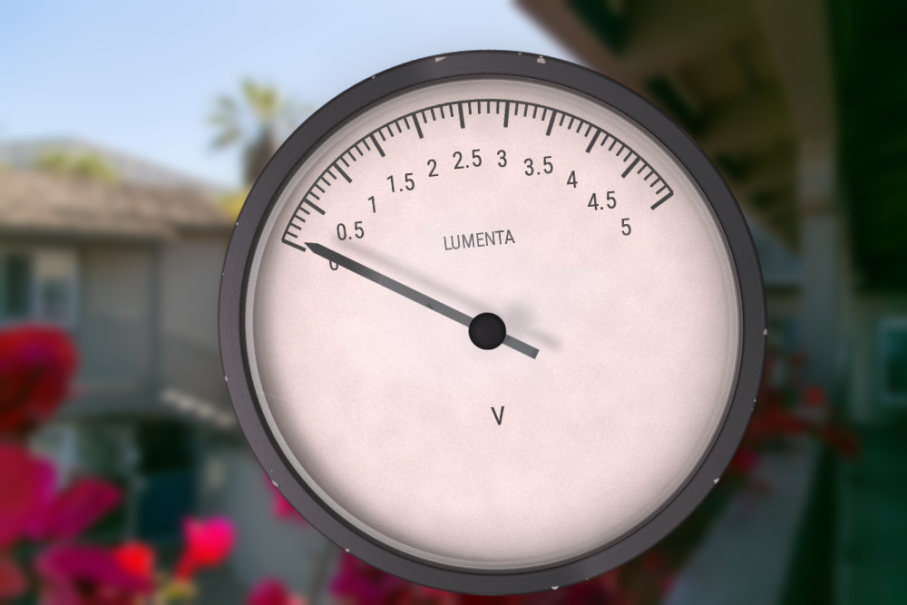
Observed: 0.1 V
